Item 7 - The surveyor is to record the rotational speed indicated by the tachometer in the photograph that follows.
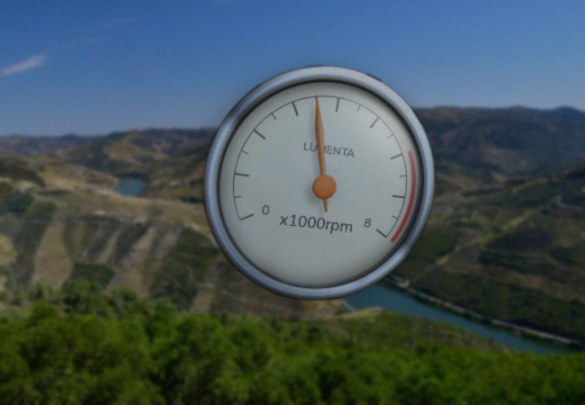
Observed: 3500 rpm
